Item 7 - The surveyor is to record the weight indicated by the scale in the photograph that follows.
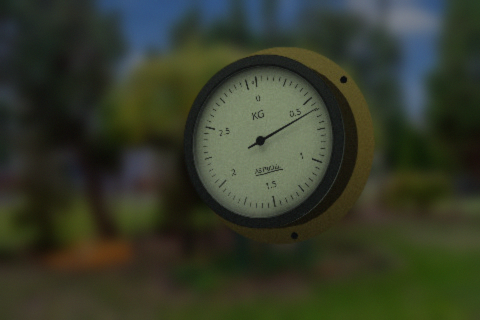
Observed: 0.6 kg
